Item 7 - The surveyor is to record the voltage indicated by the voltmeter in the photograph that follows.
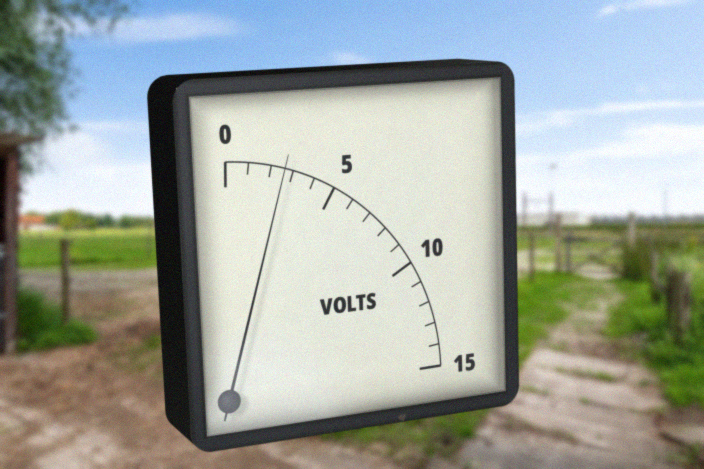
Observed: 2.5 V
